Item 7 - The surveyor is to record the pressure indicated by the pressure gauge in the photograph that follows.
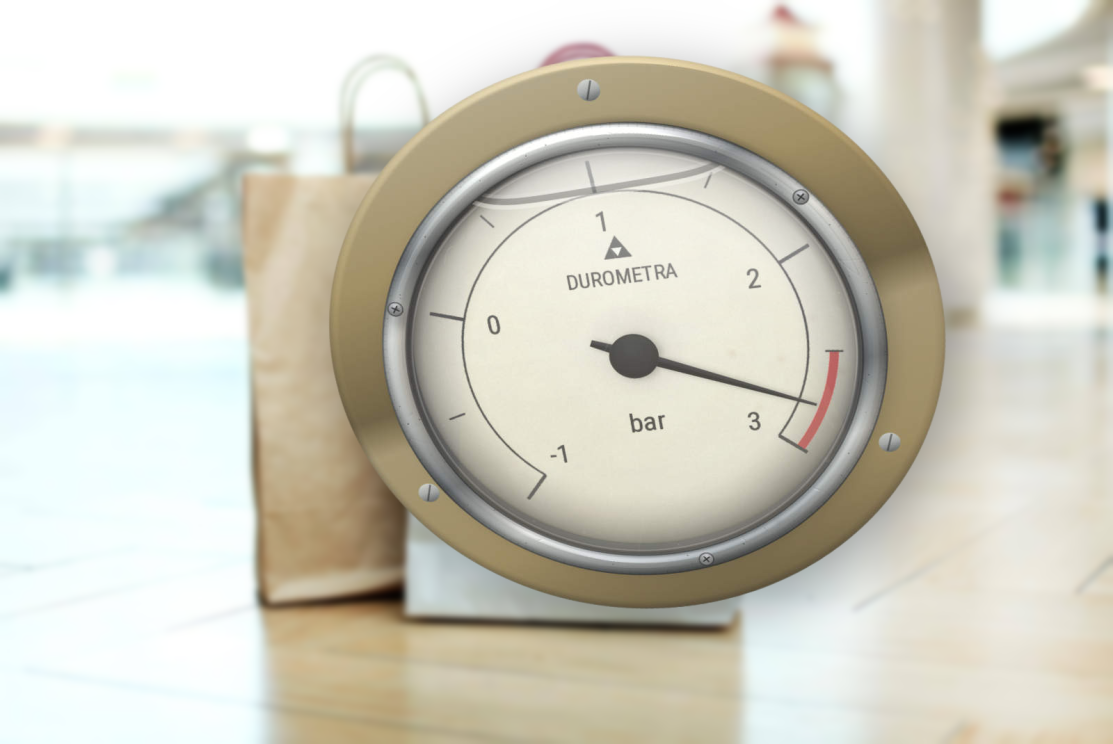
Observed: 2.75 bar
